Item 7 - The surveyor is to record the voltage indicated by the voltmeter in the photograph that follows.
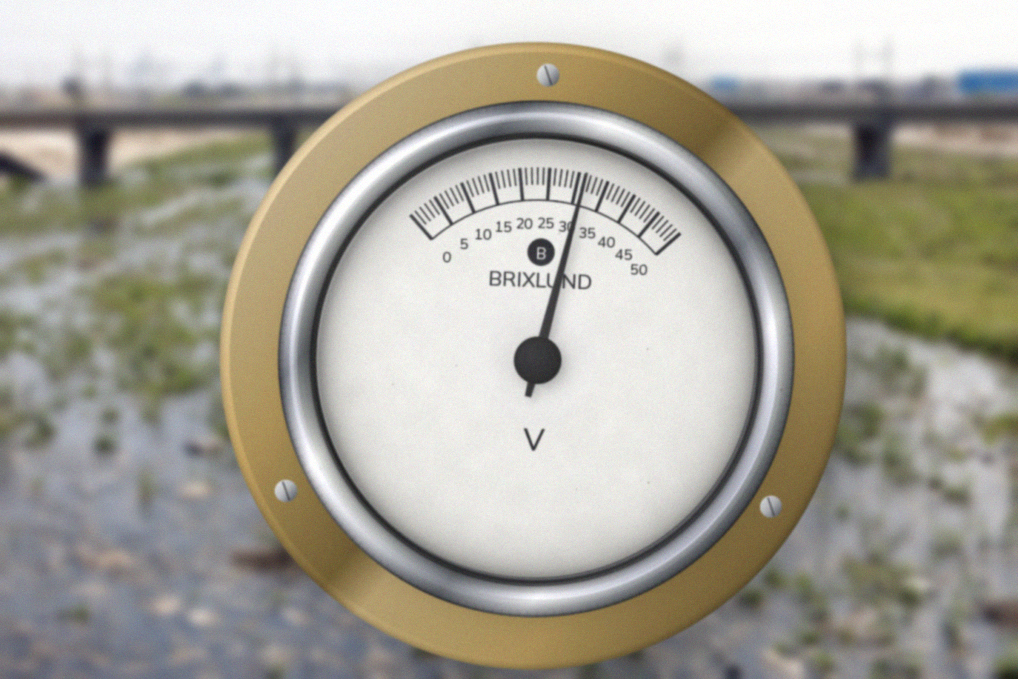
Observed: 31 V
